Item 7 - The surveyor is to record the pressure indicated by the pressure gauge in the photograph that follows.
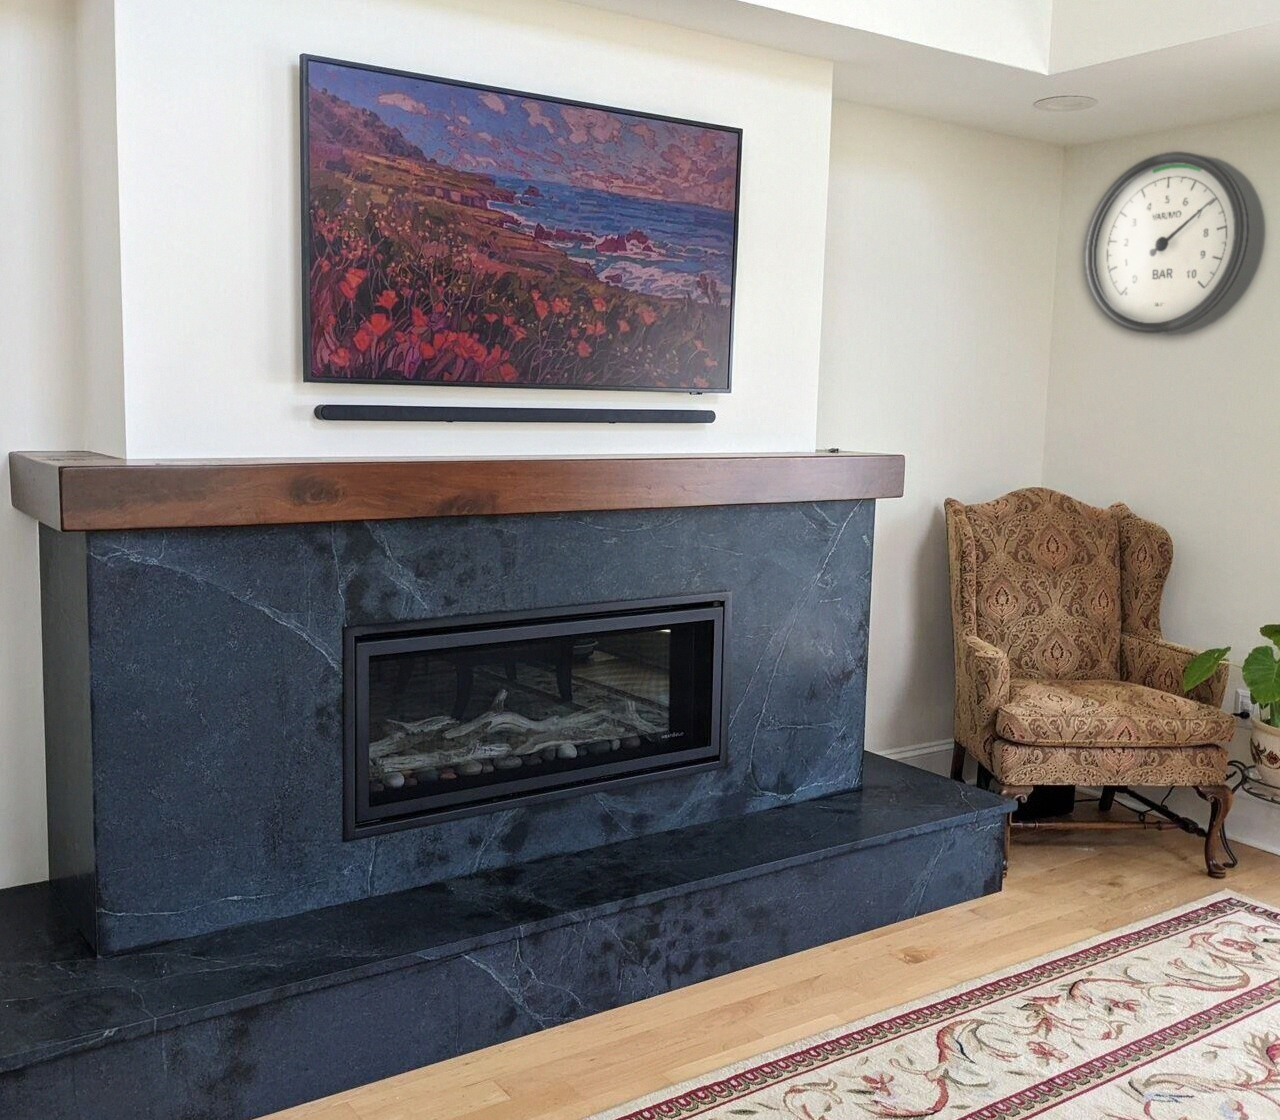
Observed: 7 bar
